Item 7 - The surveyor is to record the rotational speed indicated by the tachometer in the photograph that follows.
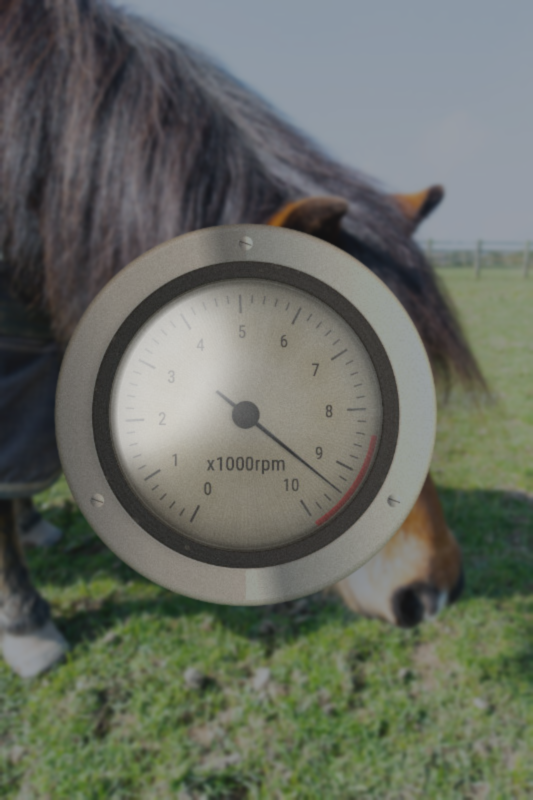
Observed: 9400 rpm
